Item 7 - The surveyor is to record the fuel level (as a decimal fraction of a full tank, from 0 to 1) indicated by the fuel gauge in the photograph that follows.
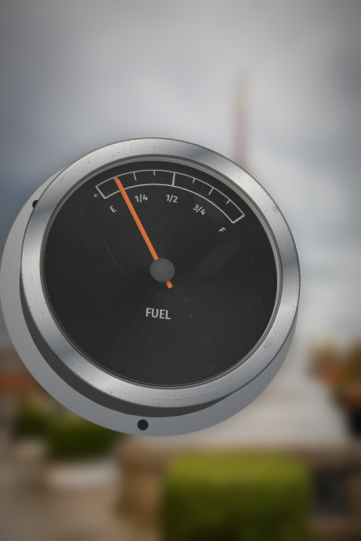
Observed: 0.125
